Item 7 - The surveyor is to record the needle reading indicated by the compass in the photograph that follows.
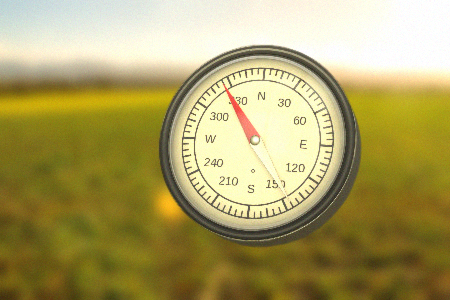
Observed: 325 °
